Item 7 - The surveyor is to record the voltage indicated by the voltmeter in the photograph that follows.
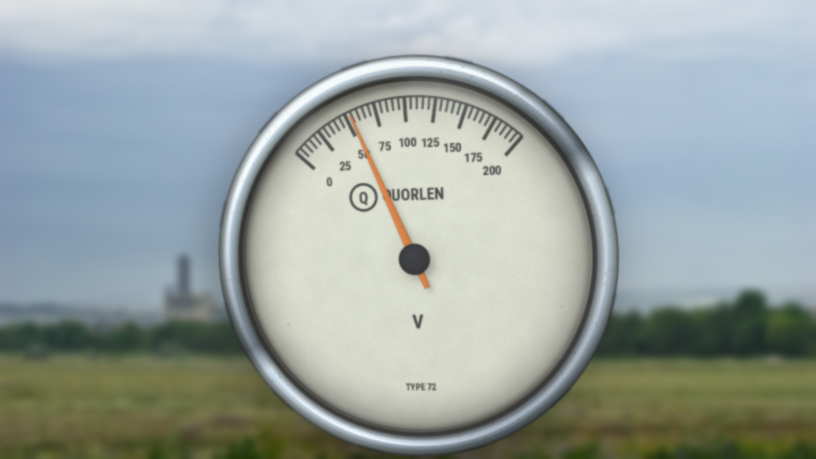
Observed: 55 V
